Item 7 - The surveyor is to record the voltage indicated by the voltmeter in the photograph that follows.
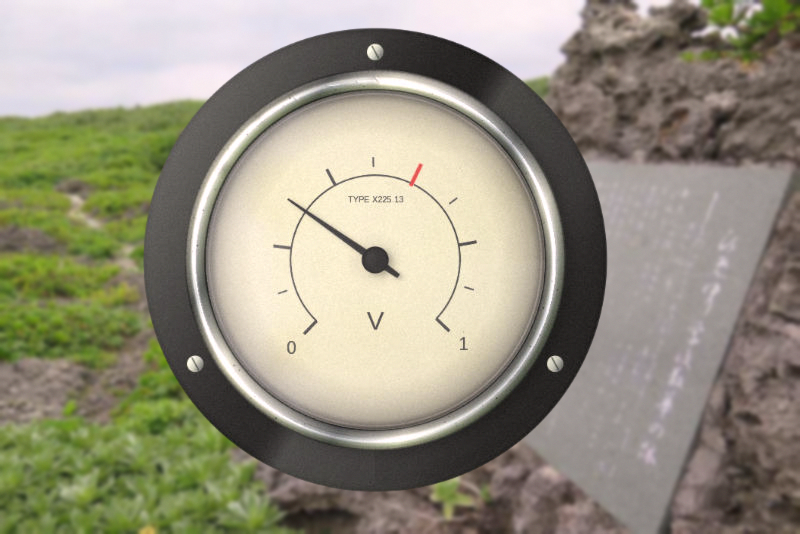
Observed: 0.3 V
